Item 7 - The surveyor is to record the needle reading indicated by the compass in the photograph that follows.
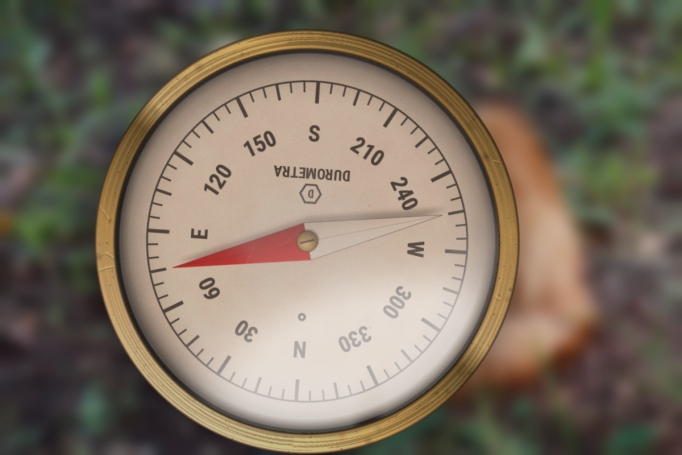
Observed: 75 °
